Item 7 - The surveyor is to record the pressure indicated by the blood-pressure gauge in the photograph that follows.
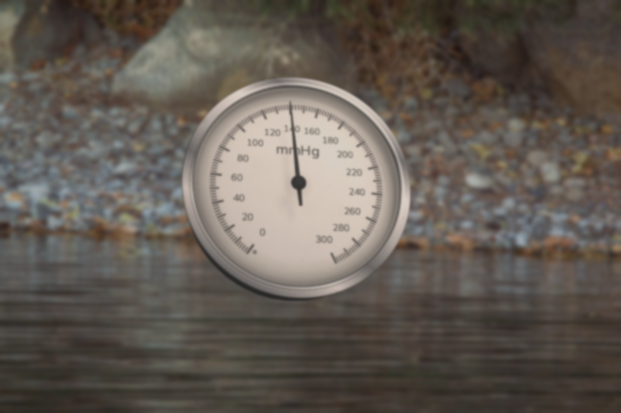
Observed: 140 mmHg
